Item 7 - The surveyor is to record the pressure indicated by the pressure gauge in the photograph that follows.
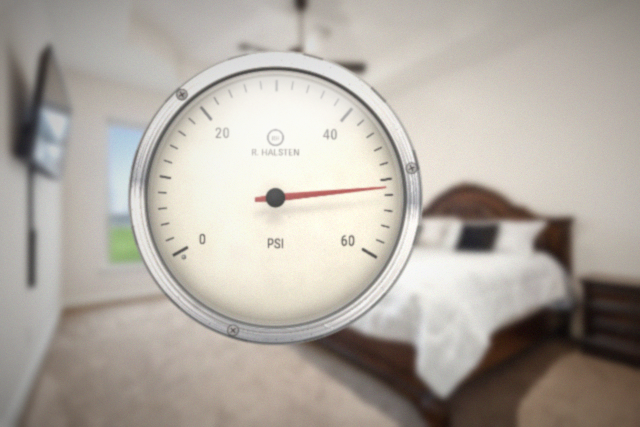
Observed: 51 psi
